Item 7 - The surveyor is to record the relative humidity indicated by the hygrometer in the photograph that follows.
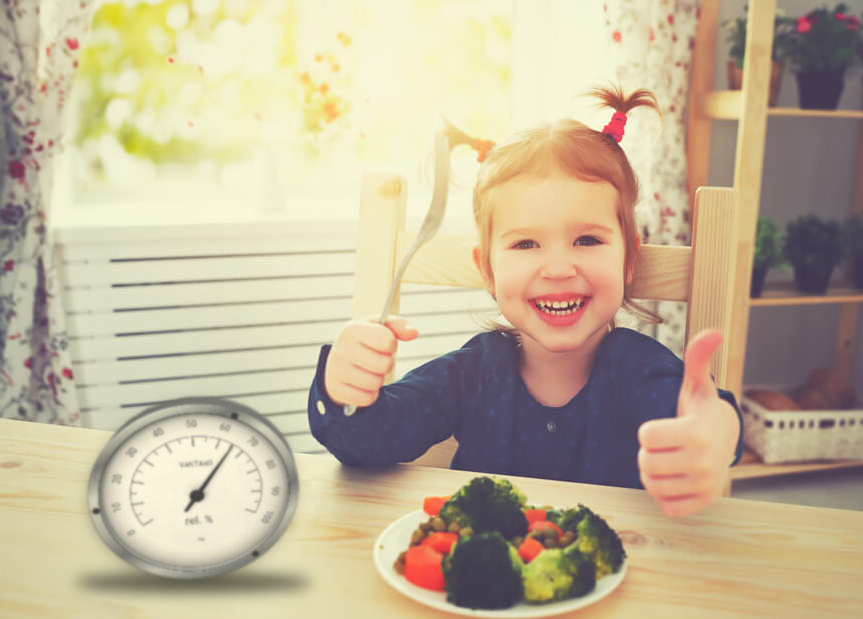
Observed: 65 %
